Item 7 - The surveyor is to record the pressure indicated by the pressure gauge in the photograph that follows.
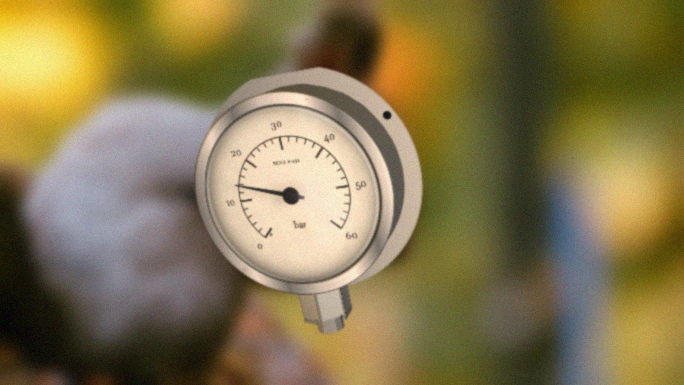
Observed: 14 bar
